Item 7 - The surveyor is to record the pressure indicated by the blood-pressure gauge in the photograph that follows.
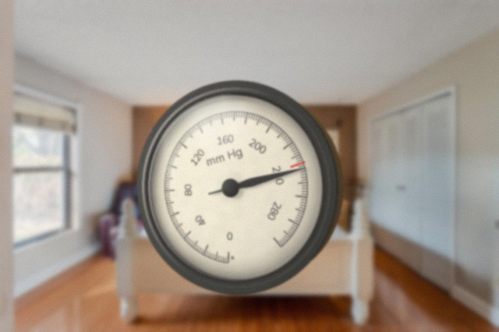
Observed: 240 mmHg
